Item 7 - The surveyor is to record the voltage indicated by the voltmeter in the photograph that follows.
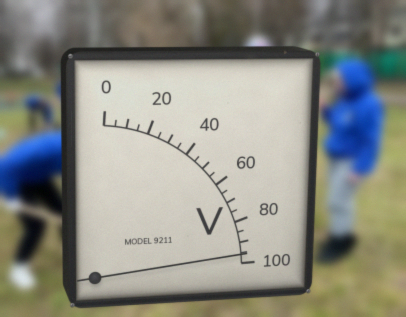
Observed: 95 V
